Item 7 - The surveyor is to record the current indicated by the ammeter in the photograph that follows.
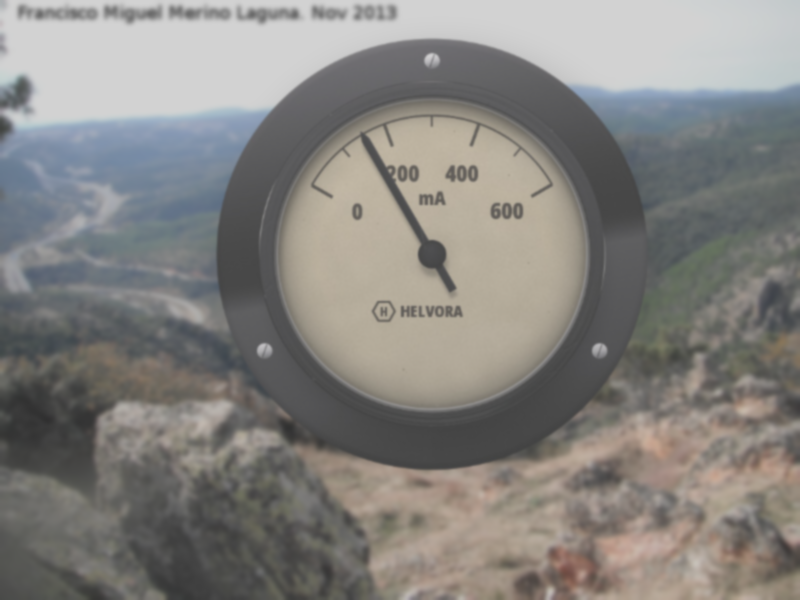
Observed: 150 mA
